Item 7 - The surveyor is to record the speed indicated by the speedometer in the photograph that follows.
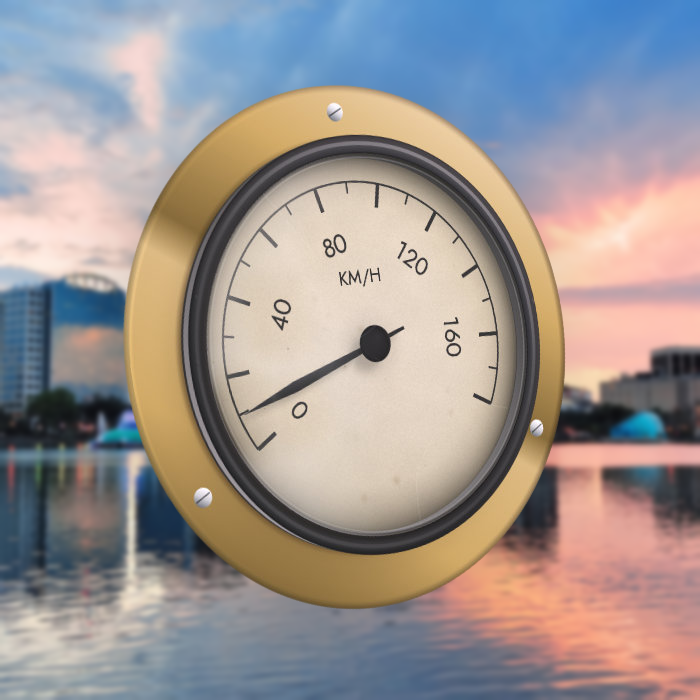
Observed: 10 km/h
